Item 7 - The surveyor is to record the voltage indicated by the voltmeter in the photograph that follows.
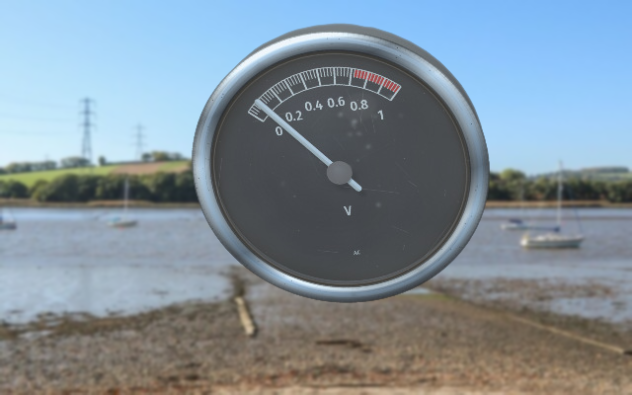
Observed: 0.1 V
